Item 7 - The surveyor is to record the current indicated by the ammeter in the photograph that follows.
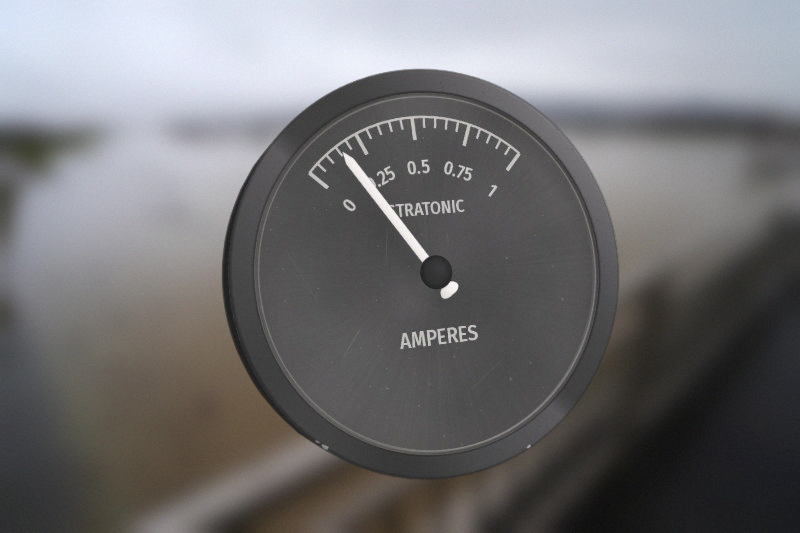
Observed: 0.15 A
